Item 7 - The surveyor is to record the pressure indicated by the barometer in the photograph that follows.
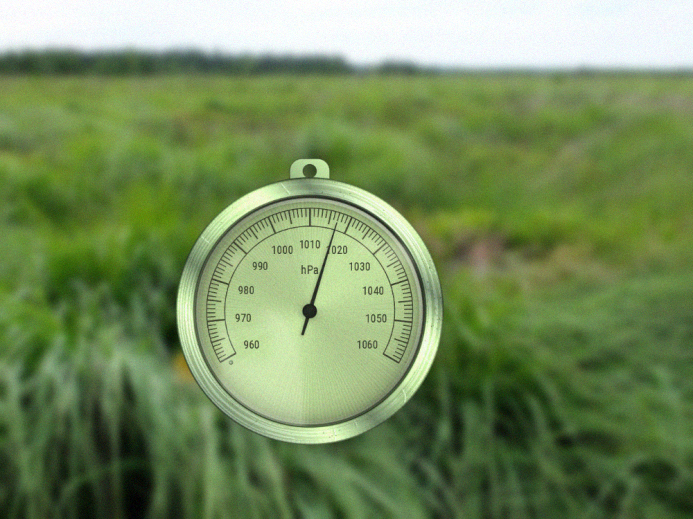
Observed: 1017 hPa
